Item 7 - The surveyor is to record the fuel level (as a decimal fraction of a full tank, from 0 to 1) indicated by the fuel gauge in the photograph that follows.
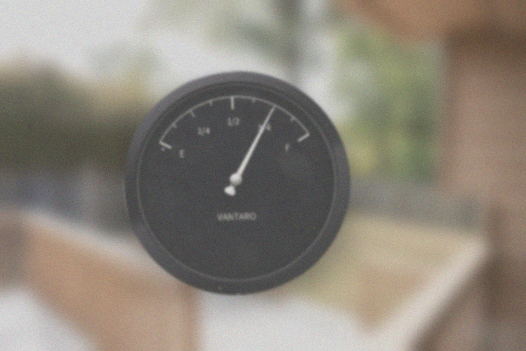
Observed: 0.75
